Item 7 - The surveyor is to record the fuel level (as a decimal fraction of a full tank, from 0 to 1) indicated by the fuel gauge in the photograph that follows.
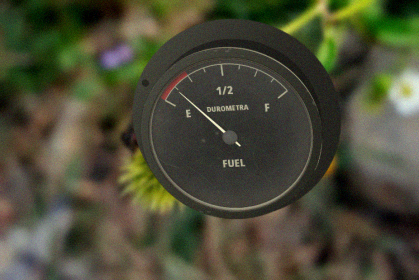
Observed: 0.125
